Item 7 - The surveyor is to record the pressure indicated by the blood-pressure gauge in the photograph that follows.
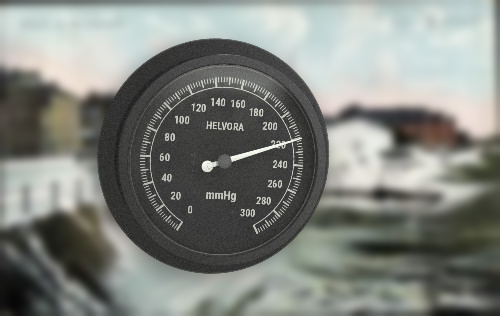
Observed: 220 mmHg
